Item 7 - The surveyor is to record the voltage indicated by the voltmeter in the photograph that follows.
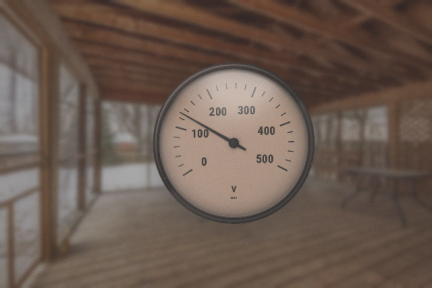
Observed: 130 V
